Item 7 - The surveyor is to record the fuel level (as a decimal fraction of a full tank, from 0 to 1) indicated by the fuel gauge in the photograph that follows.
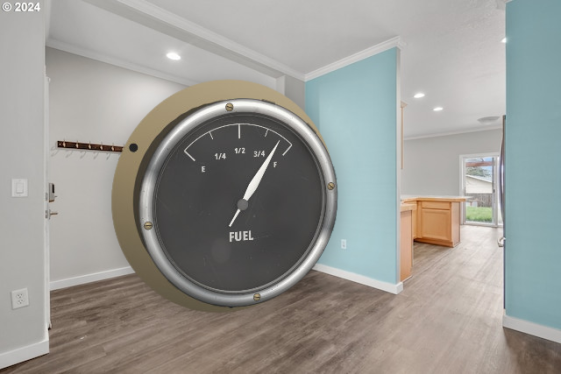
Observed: 0.875
